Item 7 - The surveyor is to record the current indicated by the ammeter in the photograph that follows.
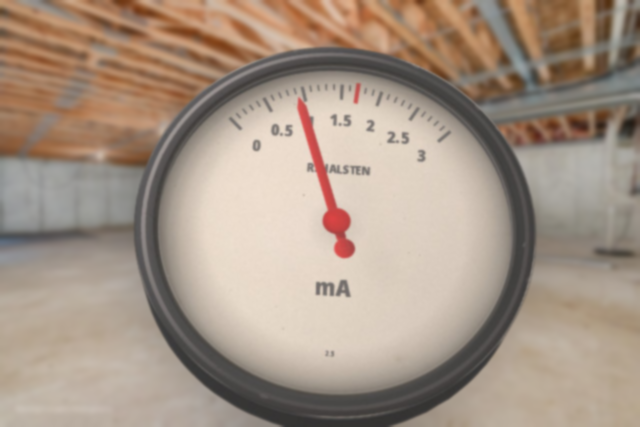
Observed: 0.9 mA
